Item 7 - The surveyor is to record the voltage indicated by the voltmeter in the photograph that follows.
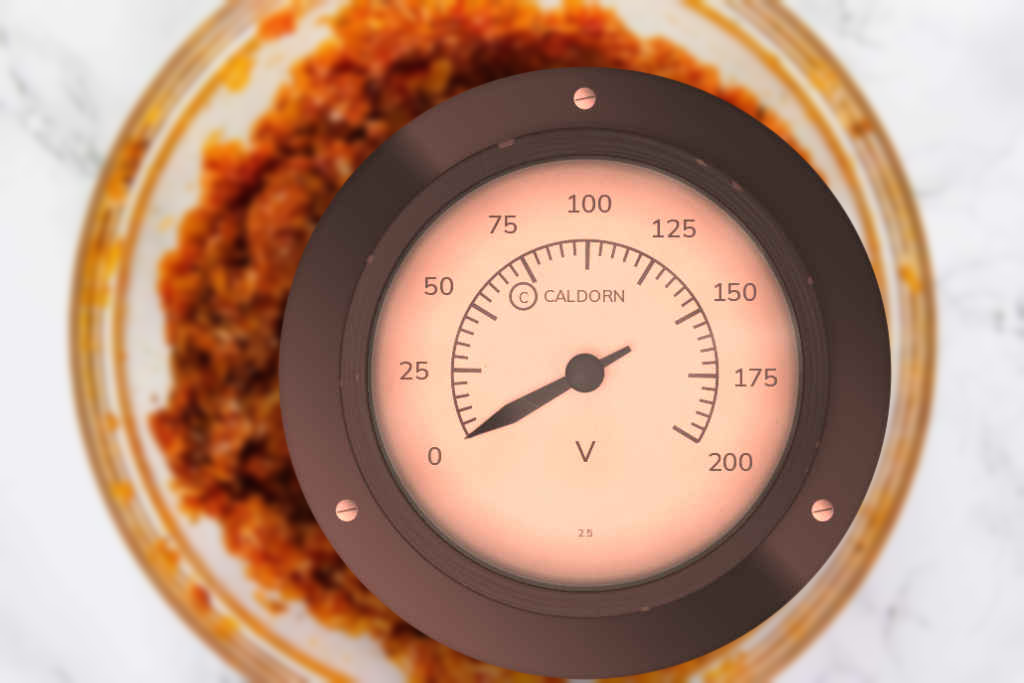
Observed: 0 V
